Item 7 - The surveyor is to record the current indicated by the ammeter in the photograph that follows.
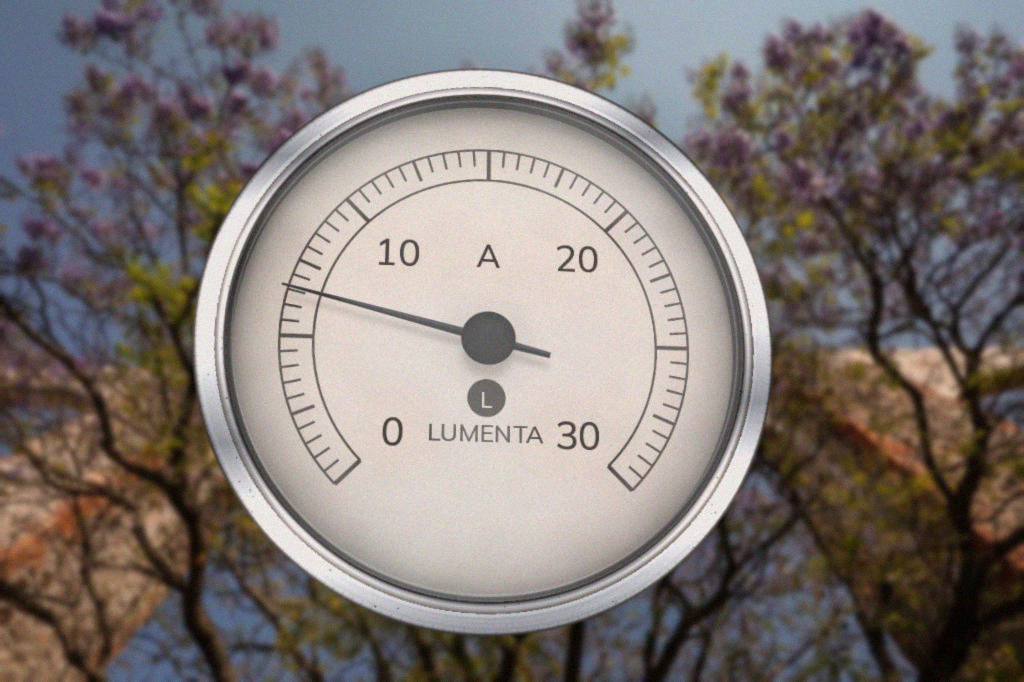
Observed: 6.5 A
